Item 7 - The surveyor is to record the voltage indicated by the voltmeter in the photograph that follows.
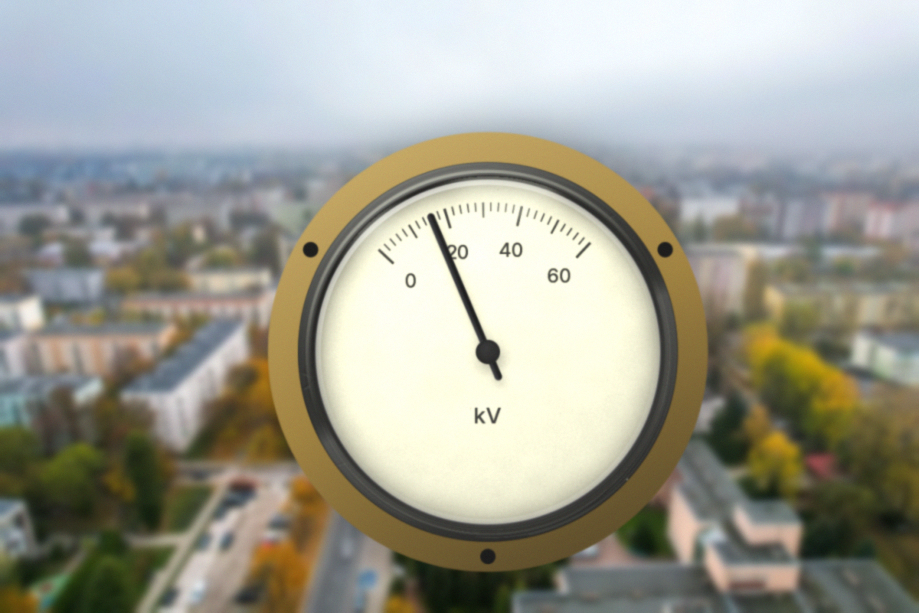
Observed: 16 kV
